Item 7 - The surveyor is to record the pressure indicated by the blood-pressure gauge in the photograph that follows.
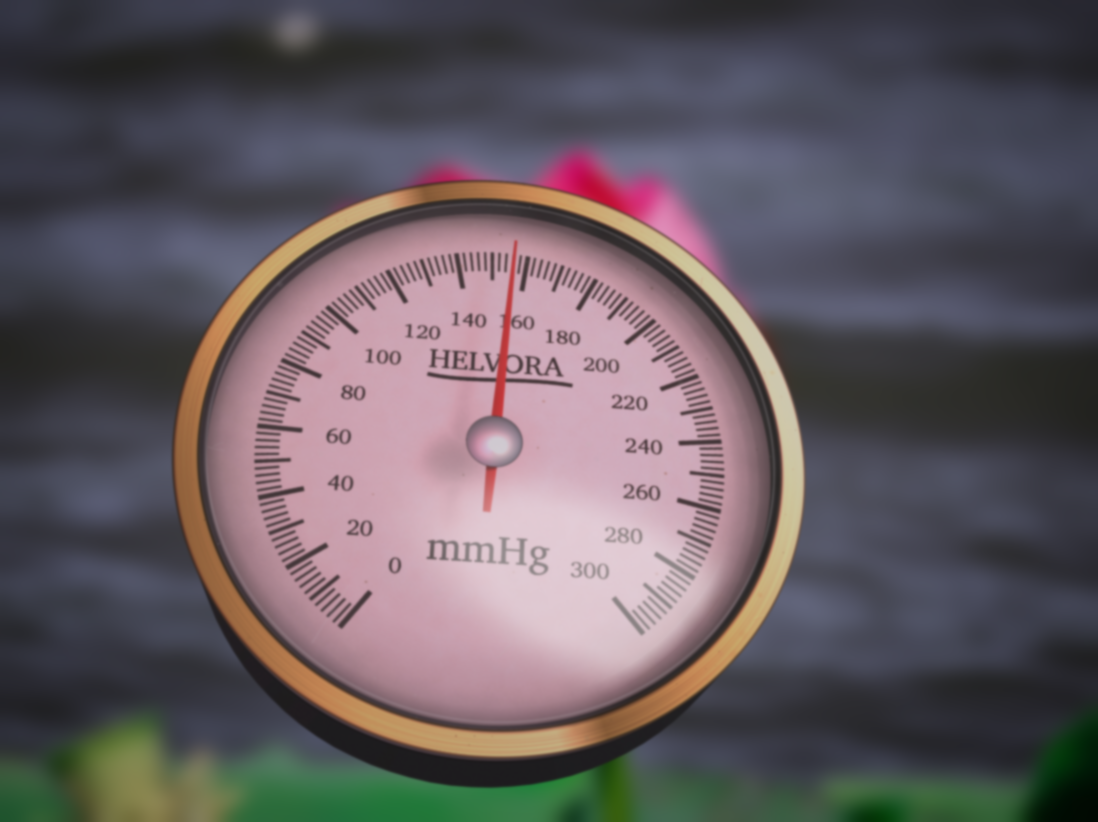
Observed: 156 mmHg
